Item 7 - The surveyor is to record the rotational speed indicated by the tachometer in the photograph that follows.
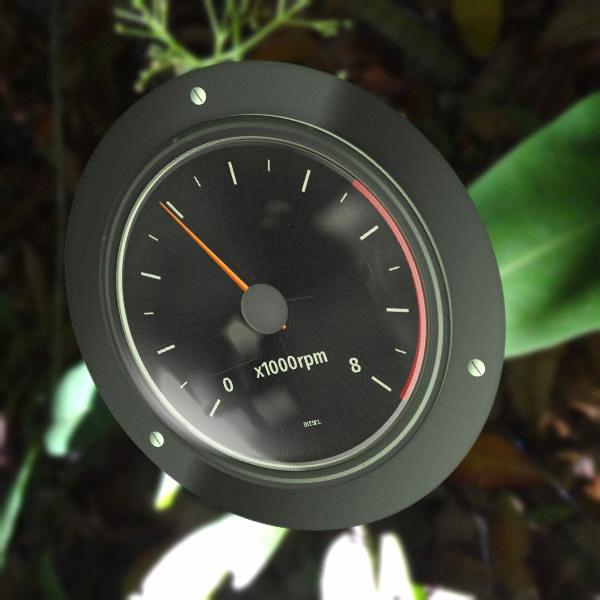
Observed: 3000 rpm
